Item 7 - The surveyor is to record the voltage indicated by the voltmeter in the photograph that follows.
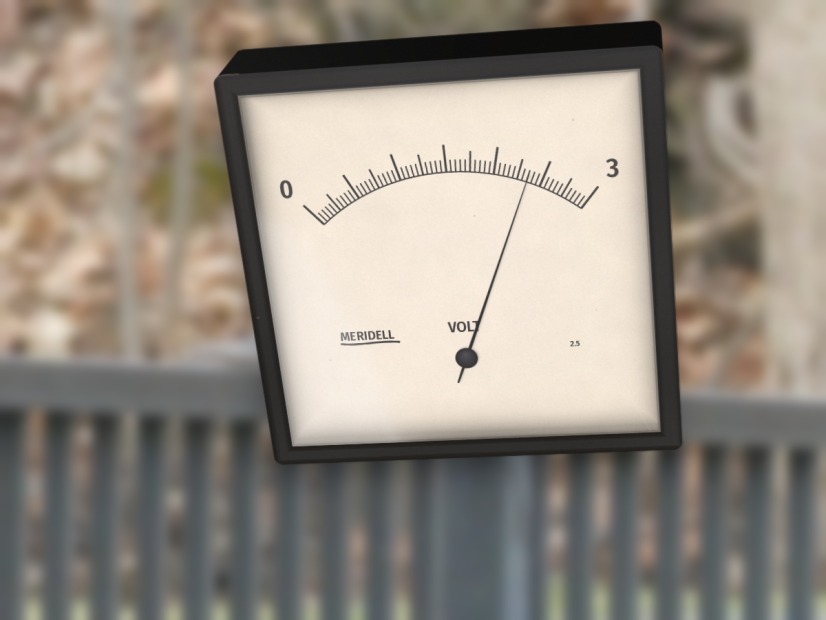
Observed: 2.35 V
